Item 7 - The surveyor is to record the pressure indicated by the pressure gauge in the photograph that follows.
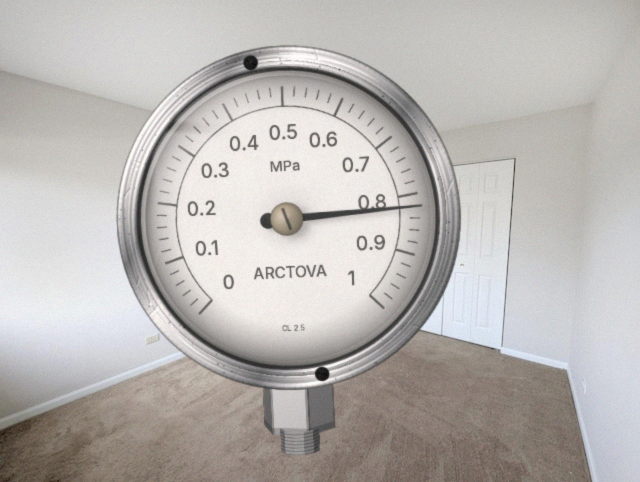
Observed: 0.82 MPa
